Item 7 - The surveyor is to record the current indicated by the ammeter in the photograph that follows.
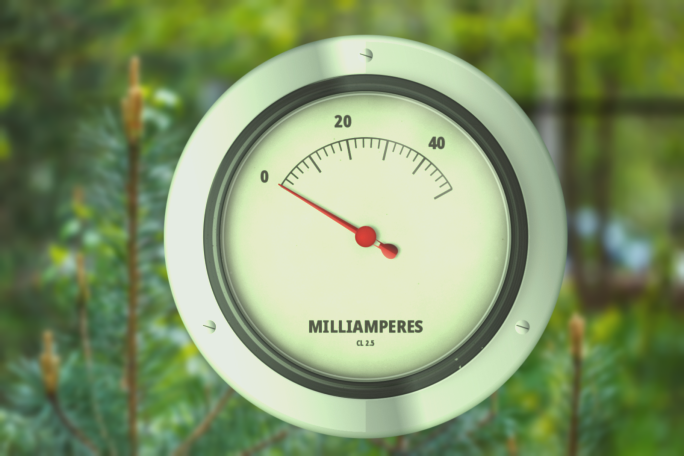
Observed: 0 mA
